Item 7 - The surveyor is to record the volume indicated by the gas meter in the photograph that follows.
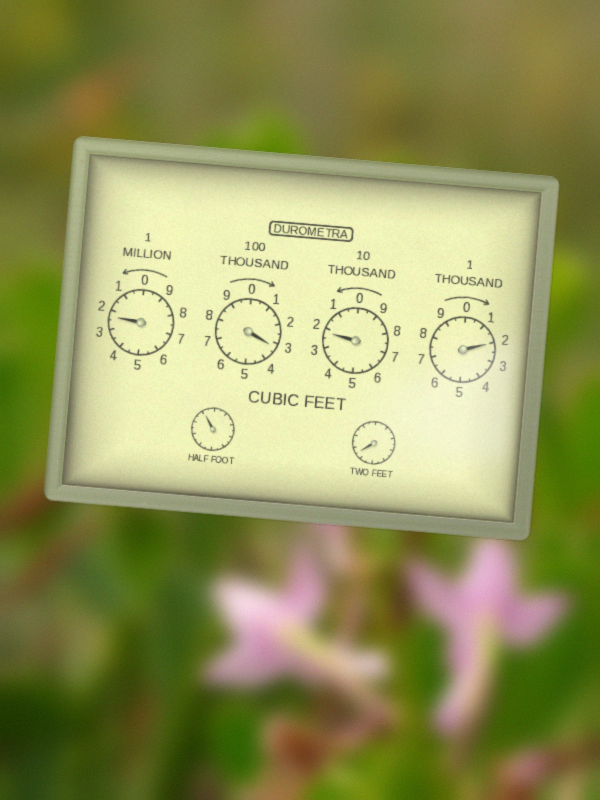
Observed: 232200 ft³
